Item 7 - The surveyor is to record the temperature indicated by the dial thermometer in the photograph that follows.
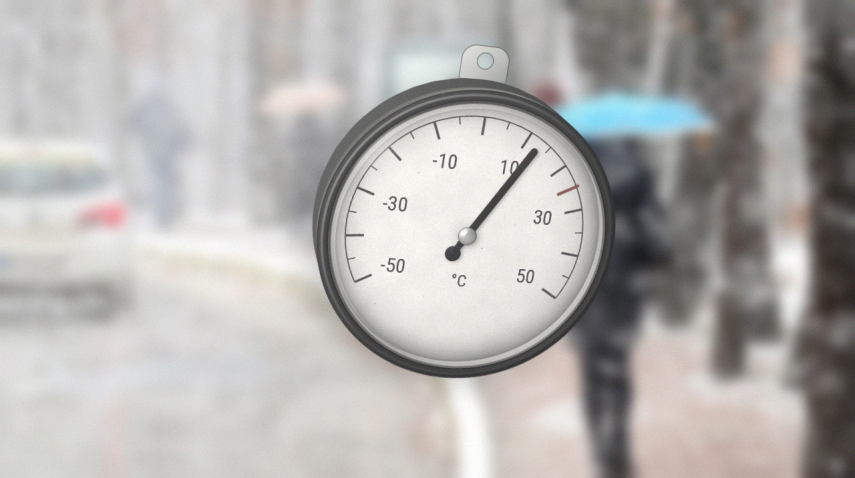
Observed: 12.5 °C
